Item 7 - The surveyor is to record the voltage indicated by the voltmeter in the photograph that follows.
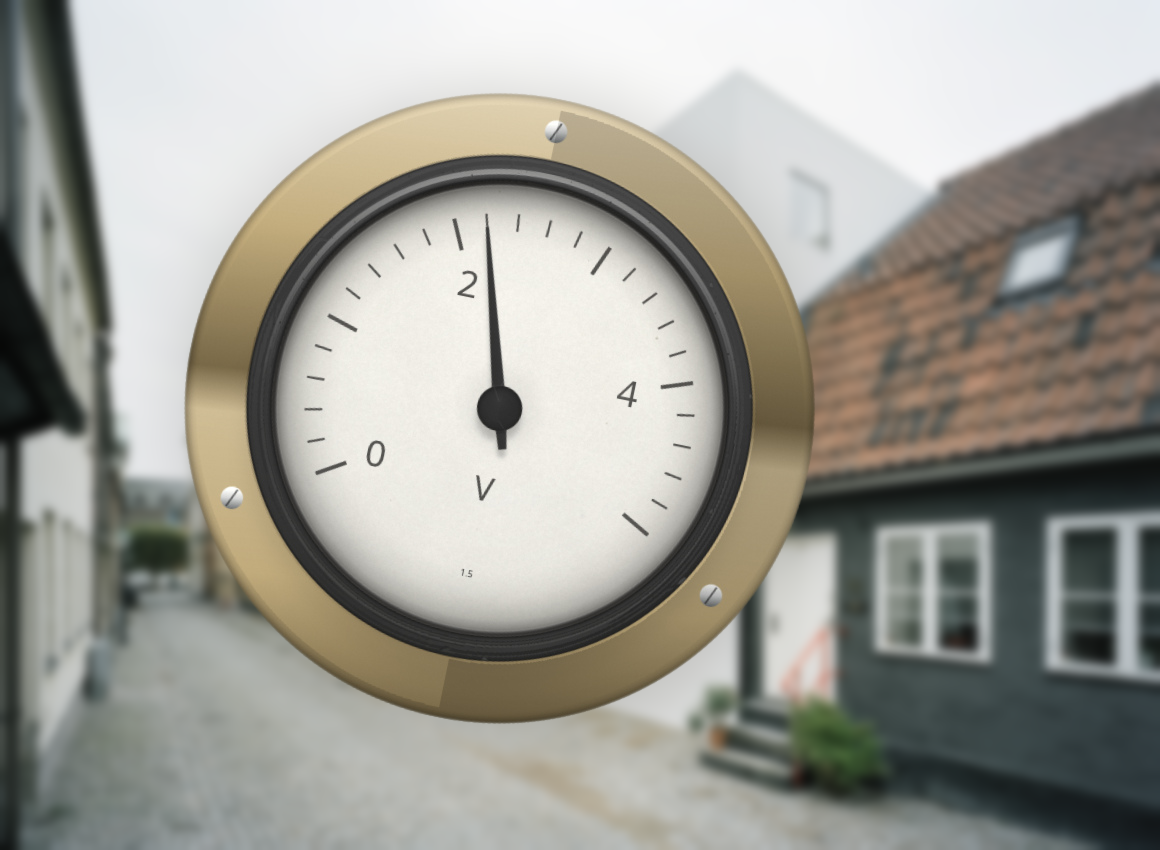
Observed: 2.2 V
